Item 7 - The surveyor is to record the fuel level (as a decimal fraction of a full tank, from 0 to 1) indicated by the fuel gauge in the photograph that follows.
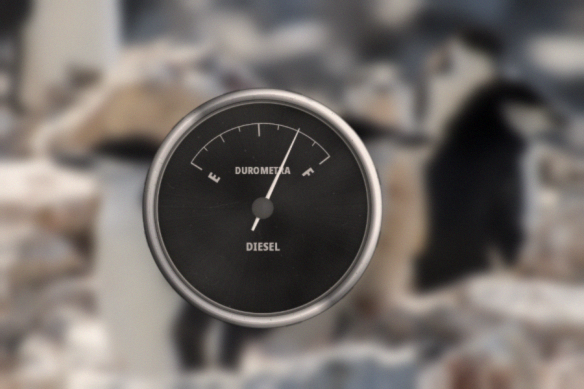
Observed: 0.75
